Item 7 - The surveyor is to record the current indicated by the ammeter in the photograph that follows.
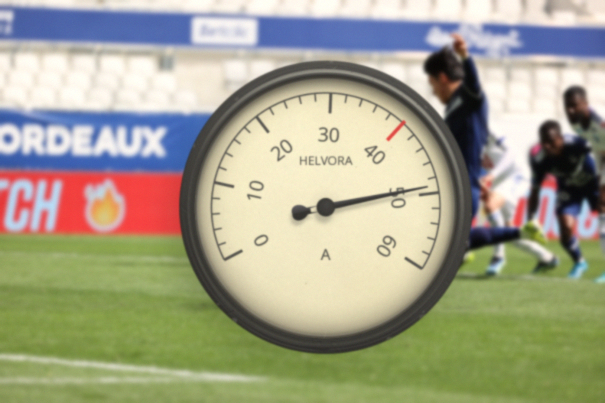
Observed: 49 A
